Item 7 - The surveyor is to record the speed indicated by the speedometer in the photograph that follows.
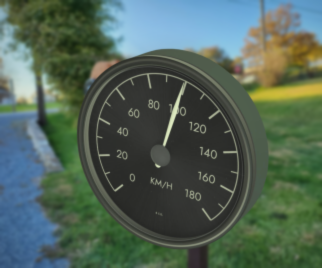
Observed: 100 km/h
